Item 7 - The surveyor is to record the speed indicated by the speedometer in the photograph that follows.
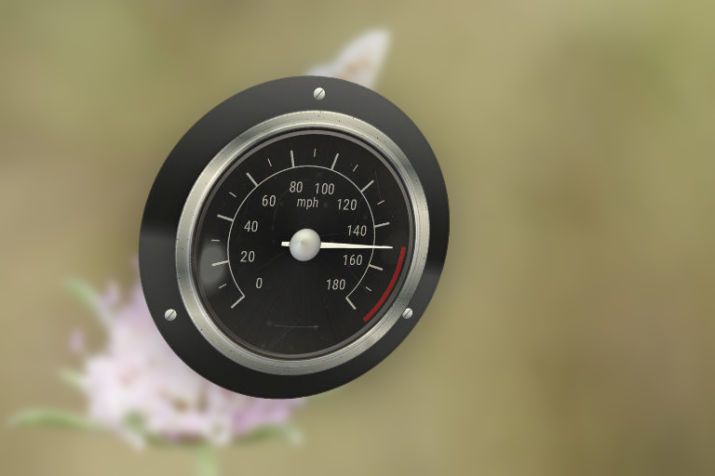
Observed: 150 mph
